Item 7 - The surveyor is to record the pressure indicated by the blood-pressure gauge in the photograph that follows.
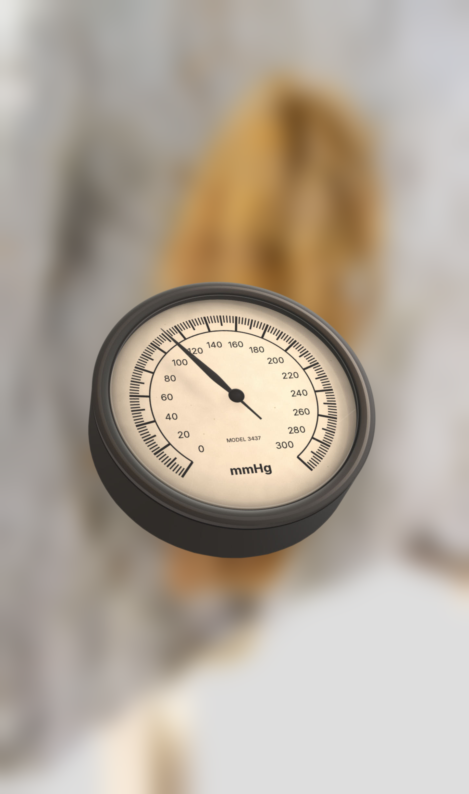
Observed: 110 mmHg
